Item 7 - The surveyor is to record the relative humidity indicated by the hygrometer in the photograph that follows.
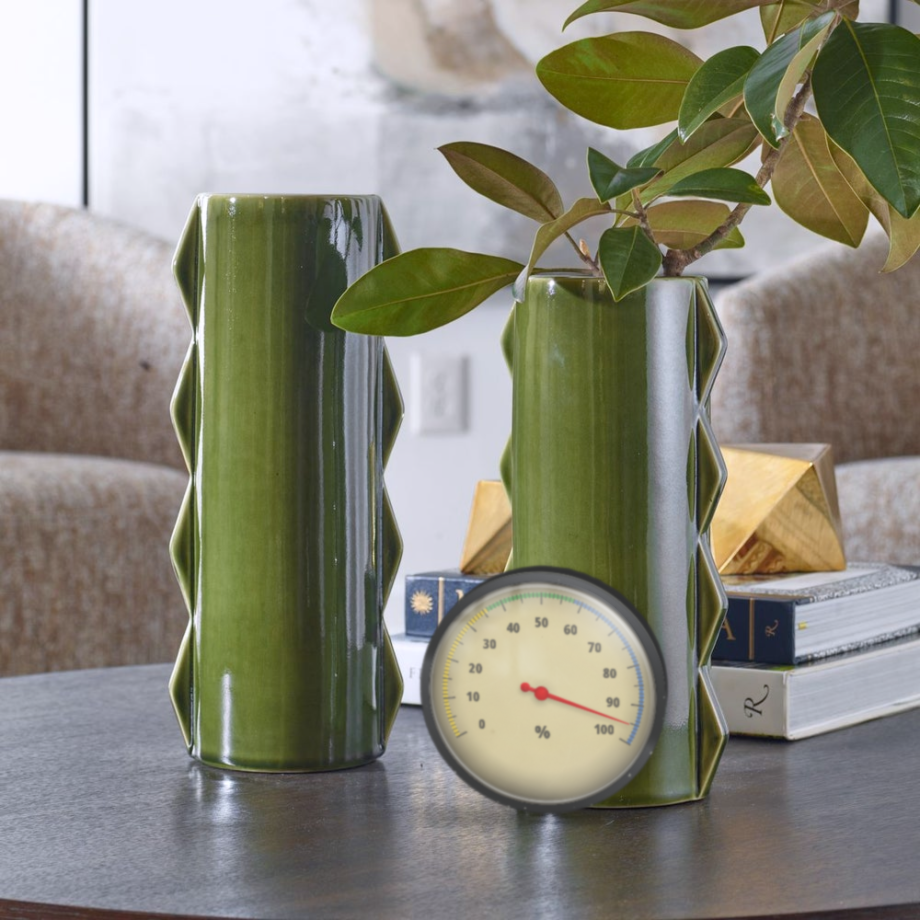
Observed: 95 %
